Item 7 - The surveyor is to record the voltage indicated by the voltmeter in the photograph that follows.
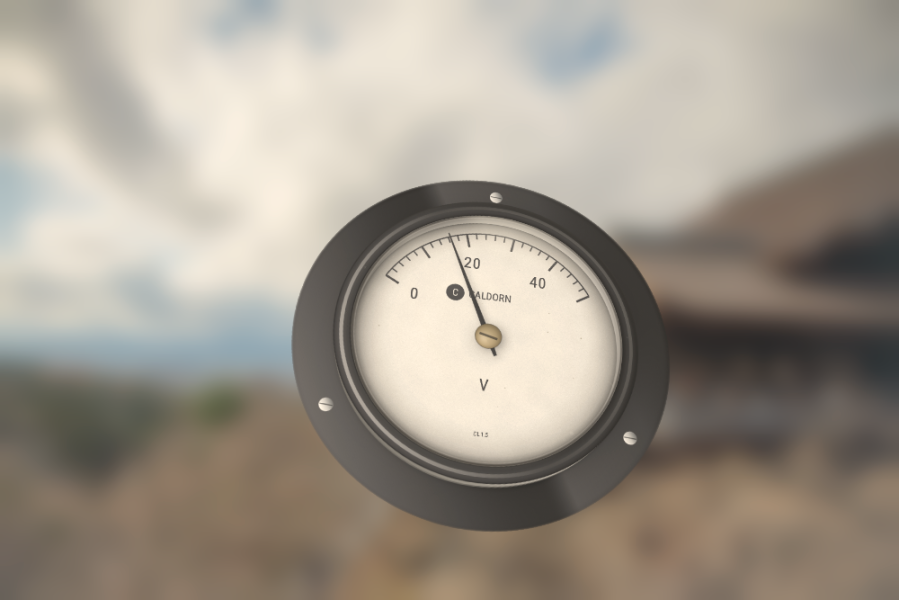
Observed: 16 V
